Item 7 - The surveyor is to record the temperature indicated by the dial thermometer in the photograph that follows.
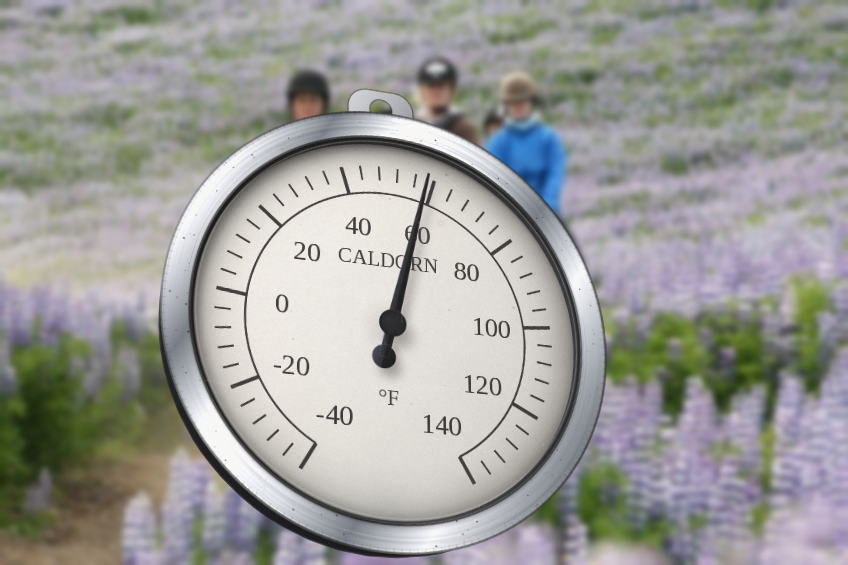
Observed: 58 °F
